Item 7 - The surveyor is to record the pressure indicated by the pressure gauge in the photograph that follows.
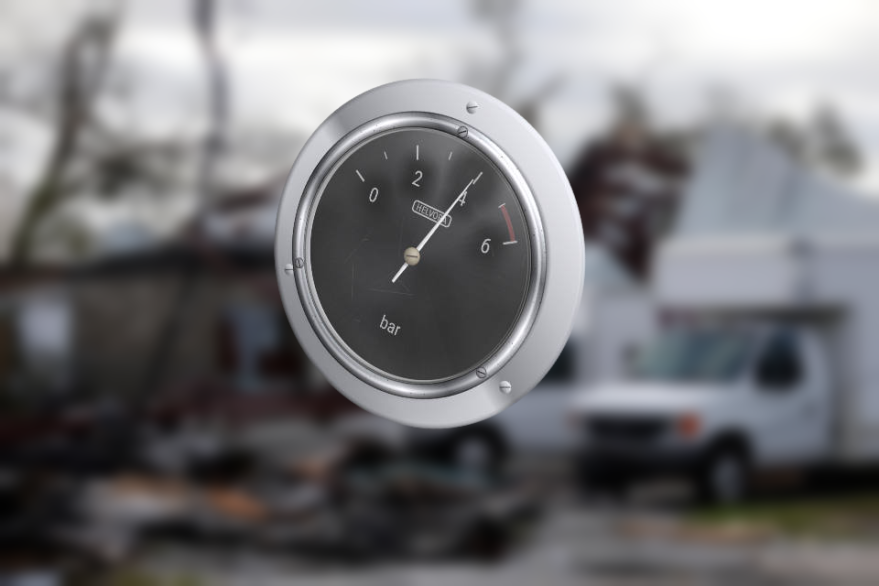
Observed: 4 bar
